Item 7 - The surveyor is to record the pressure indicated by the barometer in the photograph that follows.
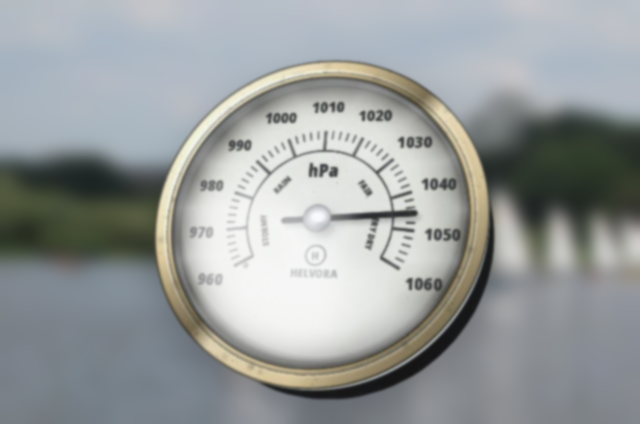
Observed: 1046 hPa
